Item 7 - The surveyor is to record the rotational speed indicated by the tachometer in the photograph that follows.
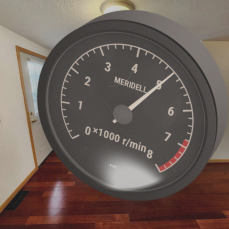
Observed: 5000 rpm
